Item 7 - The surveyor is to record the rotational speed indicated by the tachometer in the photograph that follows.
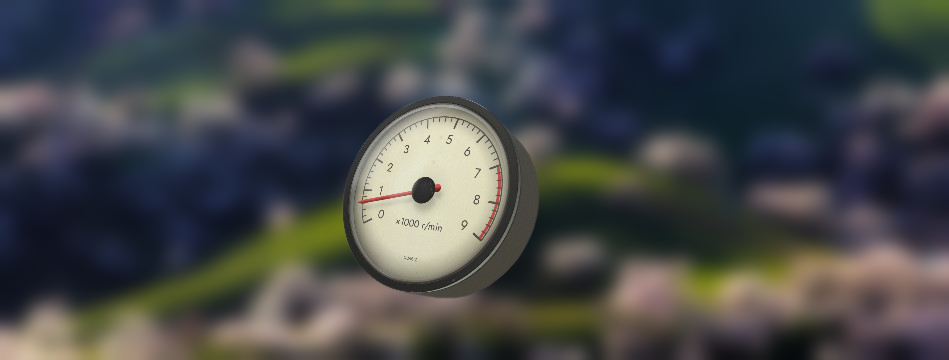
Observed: 600 rpm
